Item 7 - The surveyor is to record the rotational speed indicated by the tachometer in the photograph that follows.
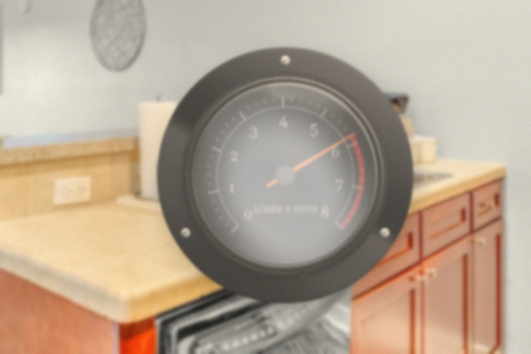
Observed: 5800 rpm
